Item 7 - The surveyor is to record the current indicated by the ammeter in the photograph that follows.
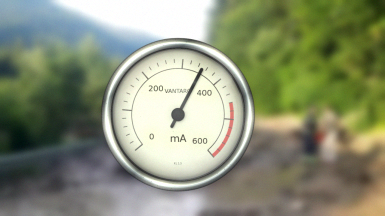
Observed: 350 mA
